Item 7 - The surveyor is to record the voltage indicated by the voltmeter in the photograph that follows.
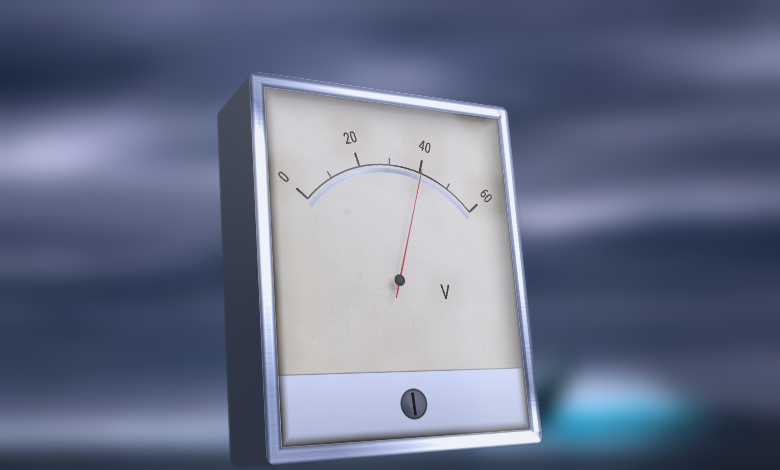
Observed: 40 V
